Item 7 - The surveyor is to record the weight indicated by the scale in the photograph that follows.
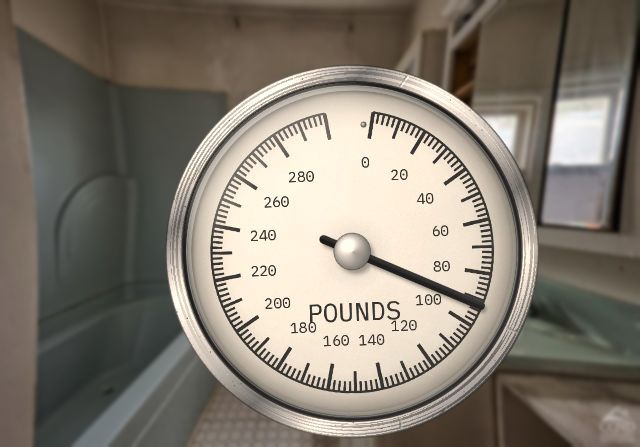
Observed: 92 lb
